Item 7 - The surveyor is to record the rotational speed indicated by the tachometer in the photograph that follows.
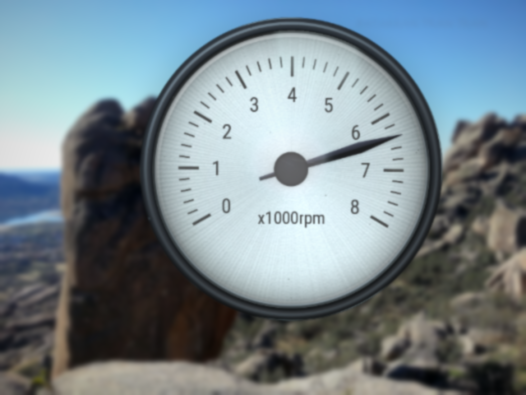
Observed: 6400 rpm
